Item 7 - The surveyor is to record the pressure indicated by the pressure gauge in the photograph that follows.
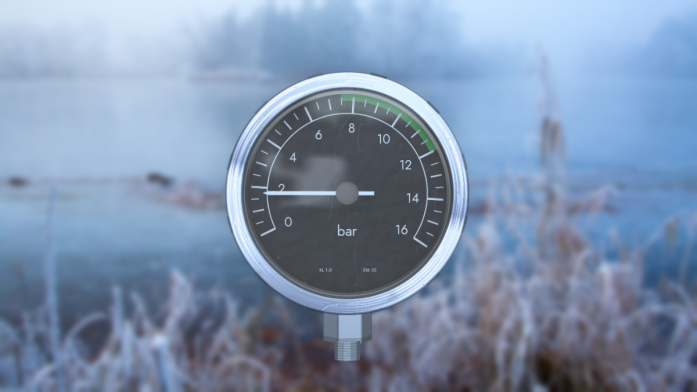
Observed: 1.75 bar
